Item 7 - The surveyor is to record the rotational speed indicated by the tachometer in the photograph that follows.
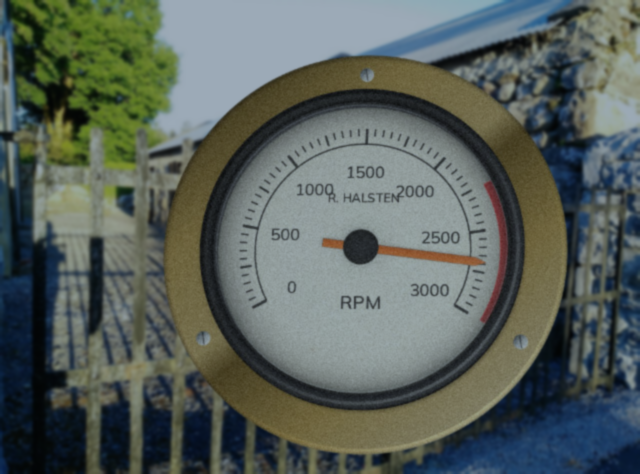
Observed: 2700 rpm
